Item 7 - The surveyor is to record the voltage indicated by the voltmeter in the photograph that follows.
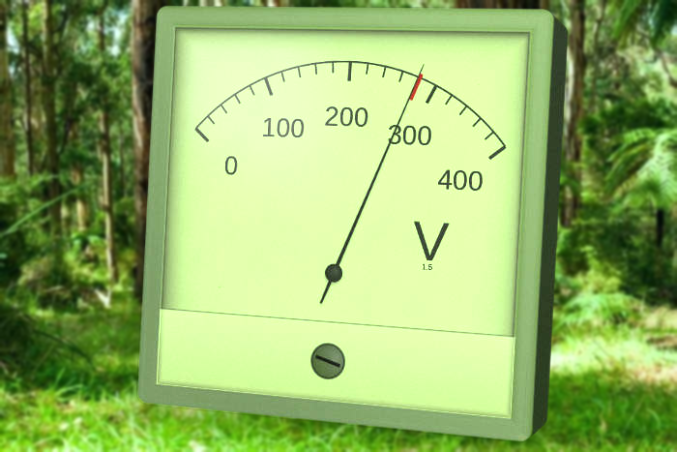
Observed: 280 V
